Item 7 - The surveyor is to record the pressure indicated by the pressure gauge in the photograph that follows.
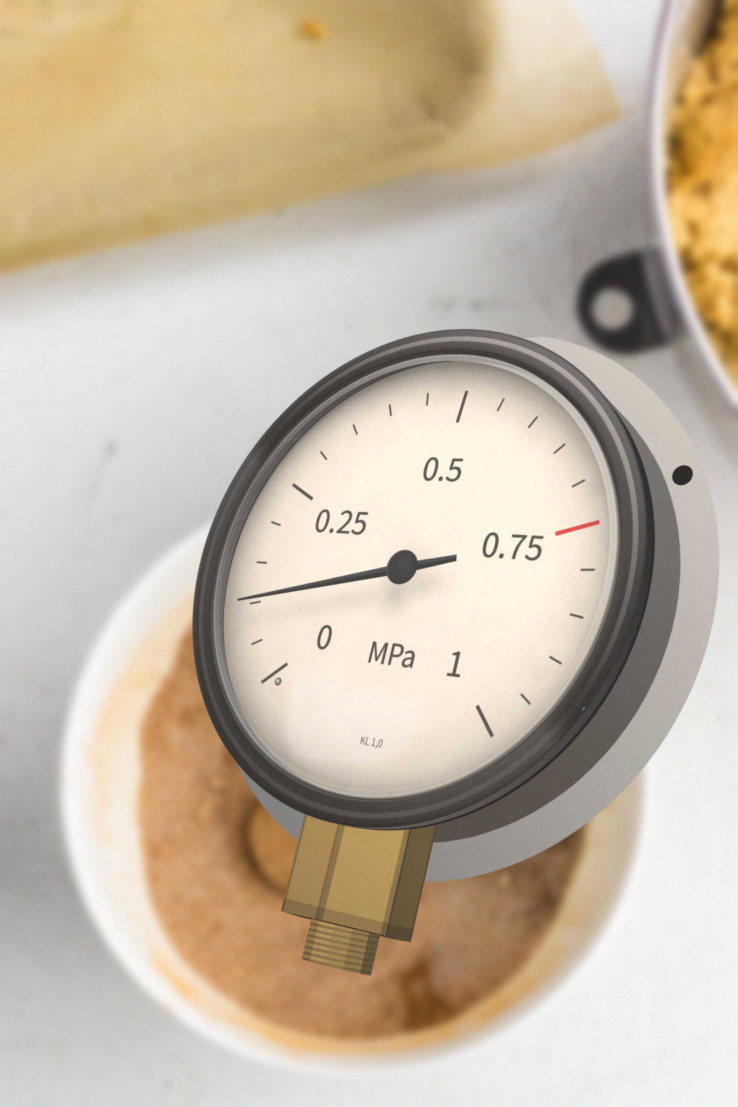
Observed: 0.1 MPa
